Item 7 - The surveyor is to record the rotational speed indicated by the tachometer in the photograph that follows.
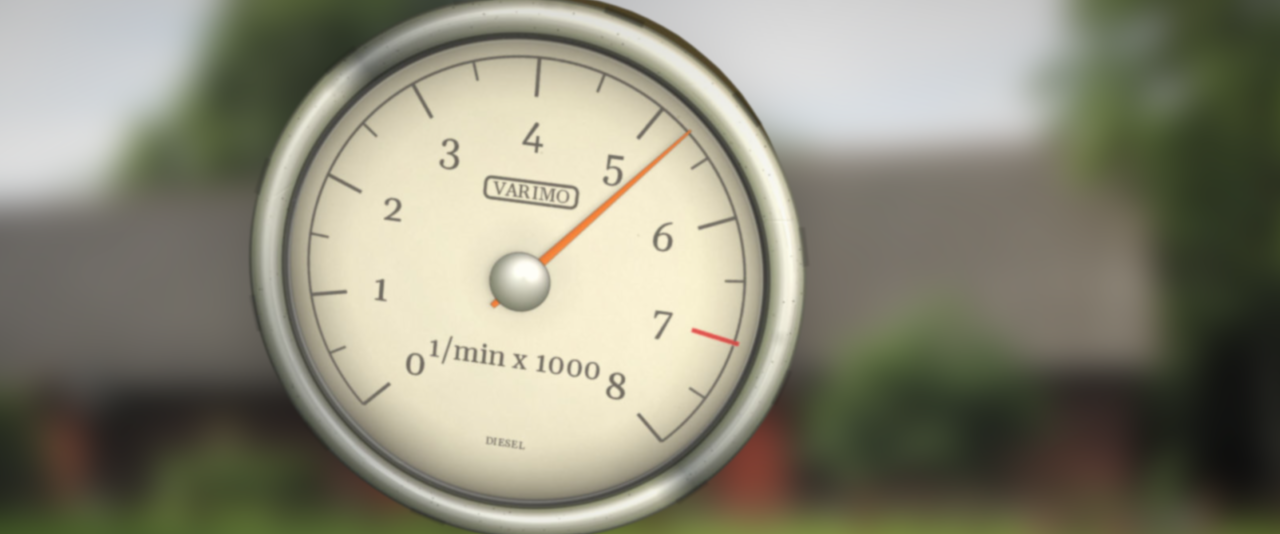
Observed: 5250 rpm
